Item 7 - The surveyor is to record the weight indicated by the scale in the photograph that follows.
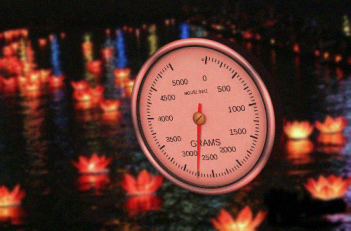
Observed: 2750 g
